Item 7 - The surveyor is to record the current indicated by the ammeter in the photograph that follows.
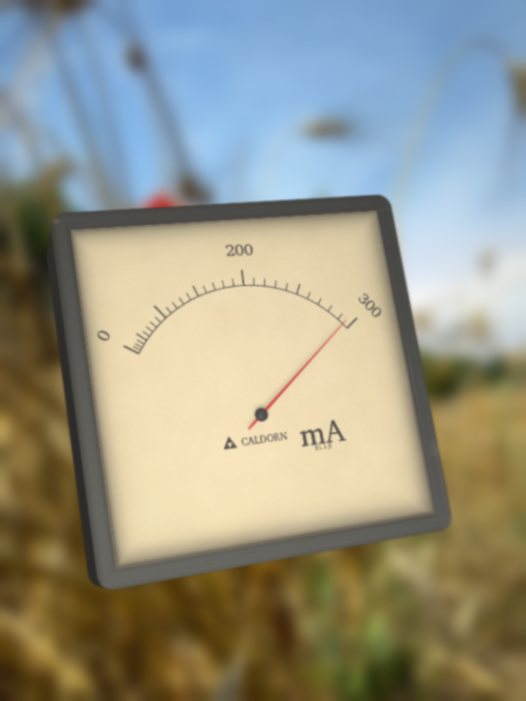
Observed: 295 mA
